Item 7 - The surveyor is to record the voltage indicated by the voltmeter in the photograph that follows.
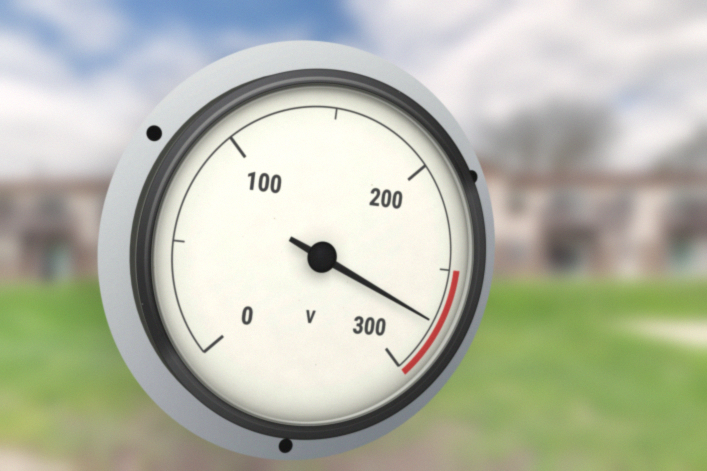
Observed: 275 V
